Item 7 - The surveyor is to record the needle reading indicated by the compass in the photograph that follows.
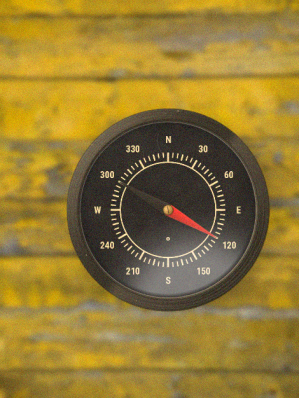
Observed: 120 °
